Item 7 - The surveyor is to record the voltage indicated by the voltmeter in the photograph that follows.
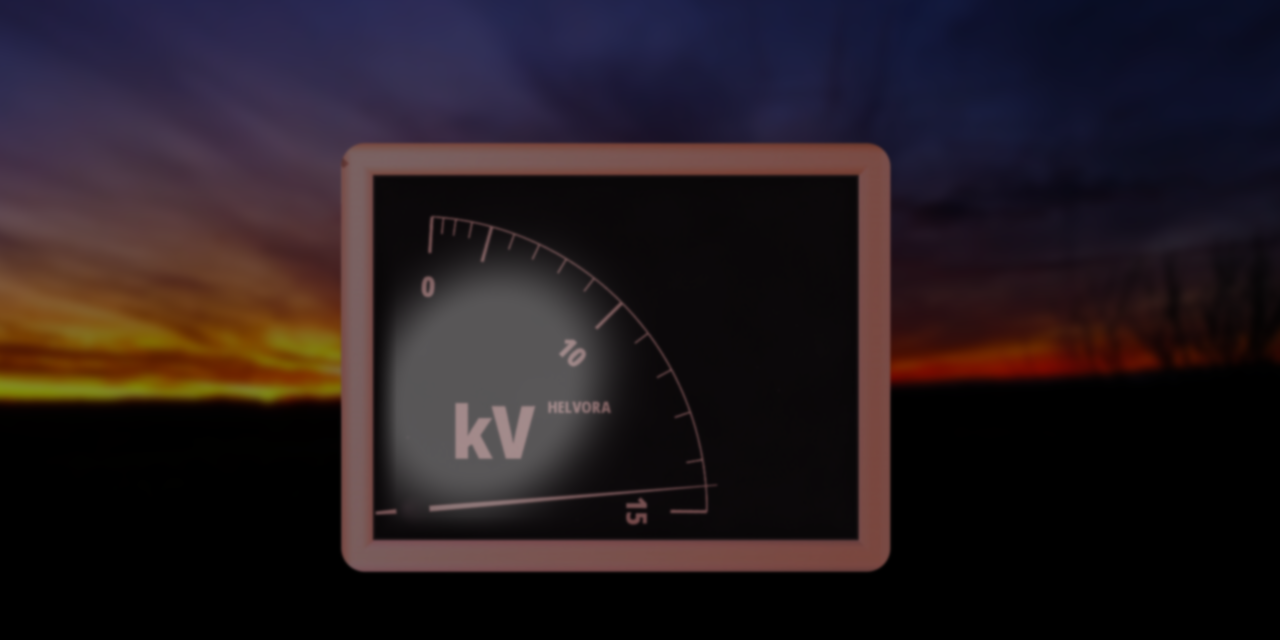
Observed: 14.5 kV
